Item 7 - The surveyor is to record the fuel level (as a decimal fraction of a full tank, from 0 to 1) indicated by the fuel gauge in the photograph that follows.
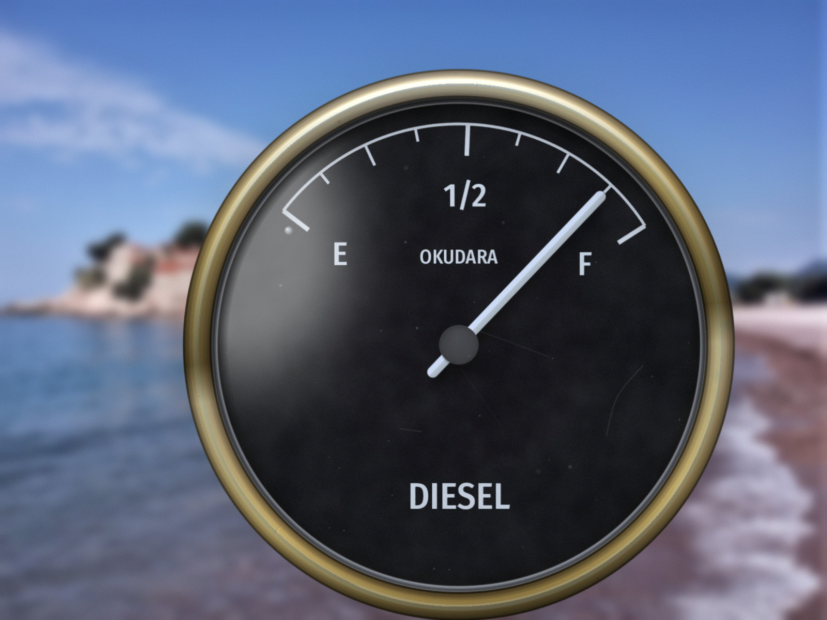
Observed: 0.875
